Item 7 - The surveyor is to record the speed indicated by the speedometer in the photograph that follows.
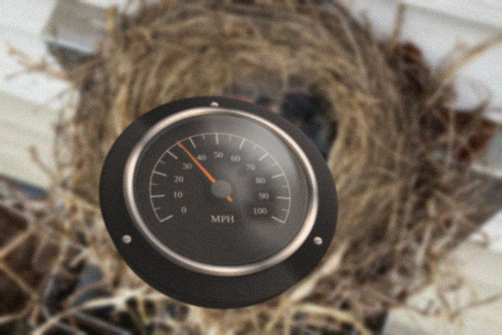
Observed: 35 mph
